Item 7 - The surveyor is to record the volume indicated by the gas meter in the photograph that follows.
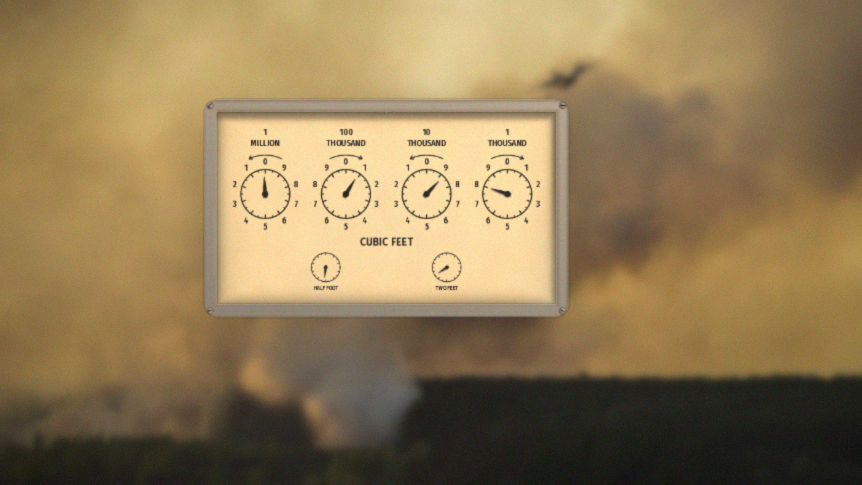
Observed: 8800 ft³
